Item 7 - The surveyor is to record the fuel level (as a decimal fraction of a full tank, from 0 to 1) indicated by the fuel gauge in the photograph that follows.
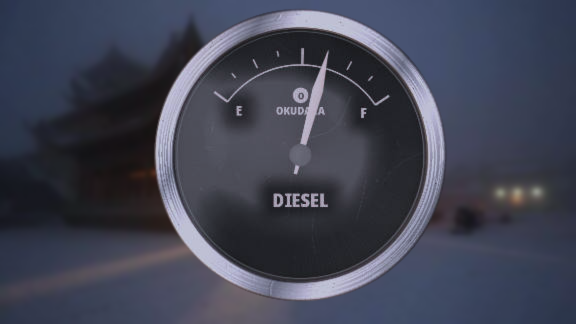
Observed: 0.625
